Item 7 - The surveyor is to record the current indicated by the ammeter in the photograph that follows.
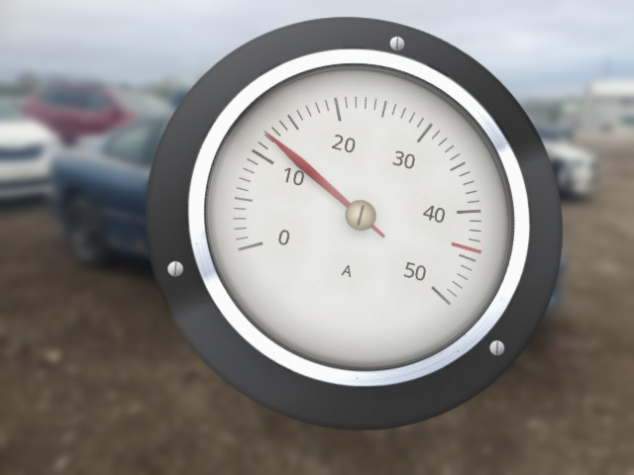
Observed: 12 A
